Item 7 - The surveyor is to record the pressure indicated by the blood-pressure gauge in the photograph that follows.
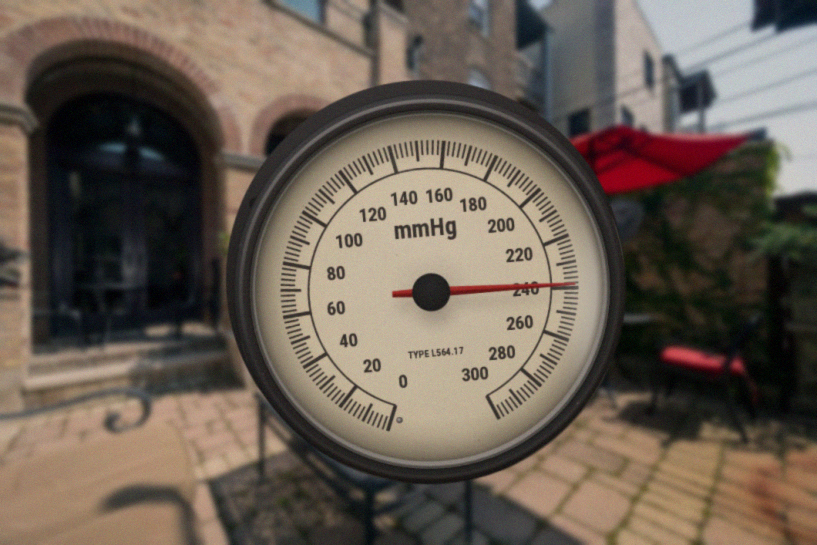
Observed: 238 mmHg
